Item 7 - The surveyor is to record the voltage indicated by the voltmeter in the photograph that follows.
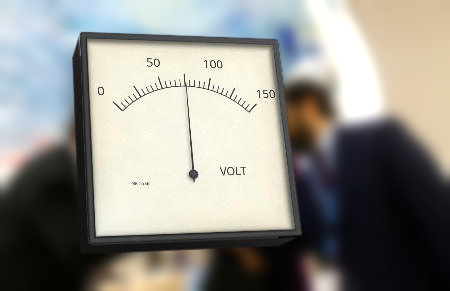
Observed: 75 V
